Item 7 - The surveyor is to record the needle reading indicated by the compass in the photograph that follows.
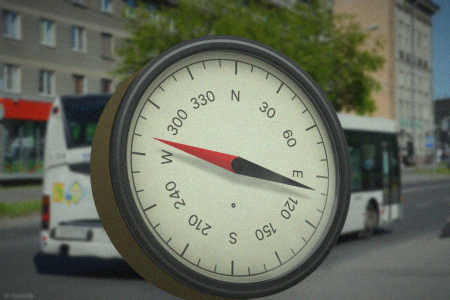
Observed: 280 °
